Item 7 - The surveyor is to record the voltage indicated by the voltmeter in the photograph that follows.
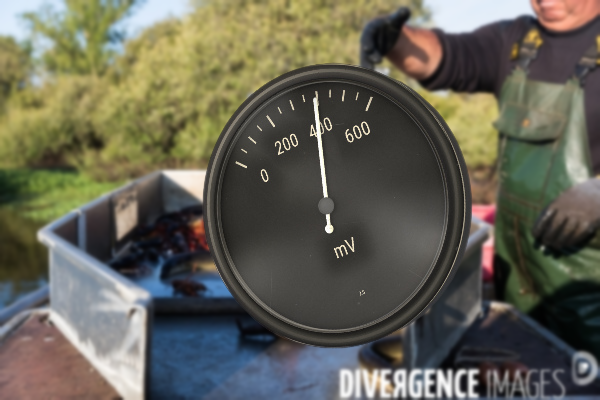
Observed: 400 mV
